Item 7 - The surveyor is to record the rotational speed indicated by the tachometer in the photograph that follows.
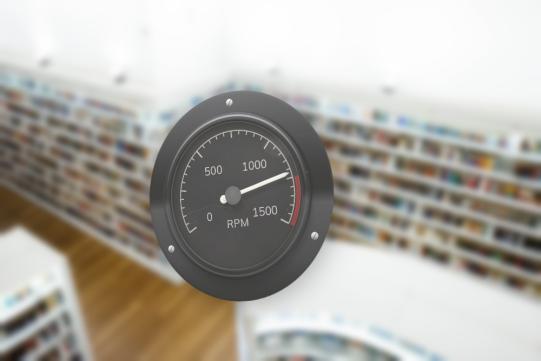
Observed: 1225 rpm
